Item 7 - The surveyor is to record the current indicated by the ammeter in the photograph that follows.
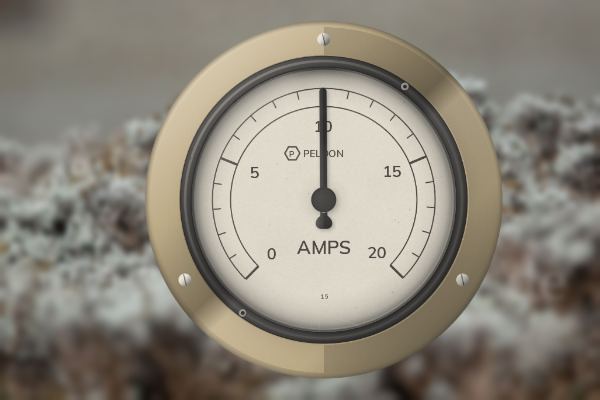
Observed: 10 A
